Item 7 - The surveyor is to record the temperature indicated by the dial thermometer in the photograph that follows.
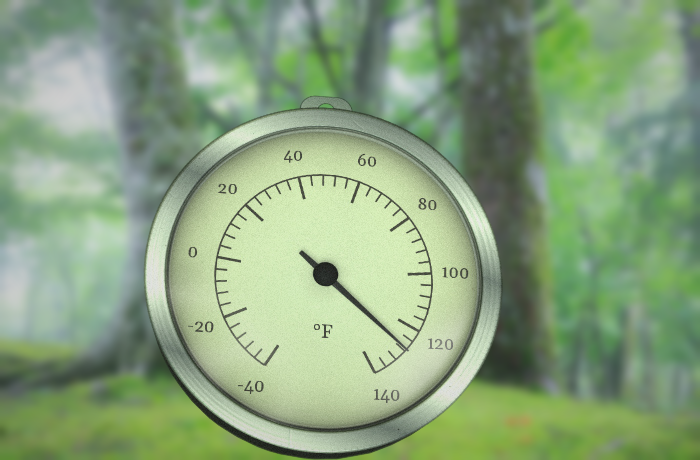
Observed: 128 °F
